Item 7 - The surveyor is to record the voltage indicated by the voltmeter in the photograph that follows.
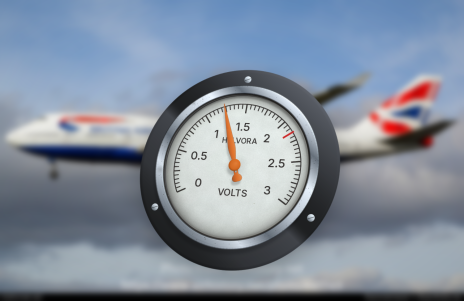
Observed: 1.25 V
